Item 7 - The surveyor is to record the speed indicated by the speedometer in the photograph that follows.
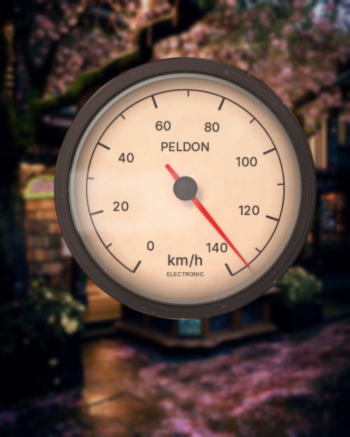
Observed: 135 km/h
